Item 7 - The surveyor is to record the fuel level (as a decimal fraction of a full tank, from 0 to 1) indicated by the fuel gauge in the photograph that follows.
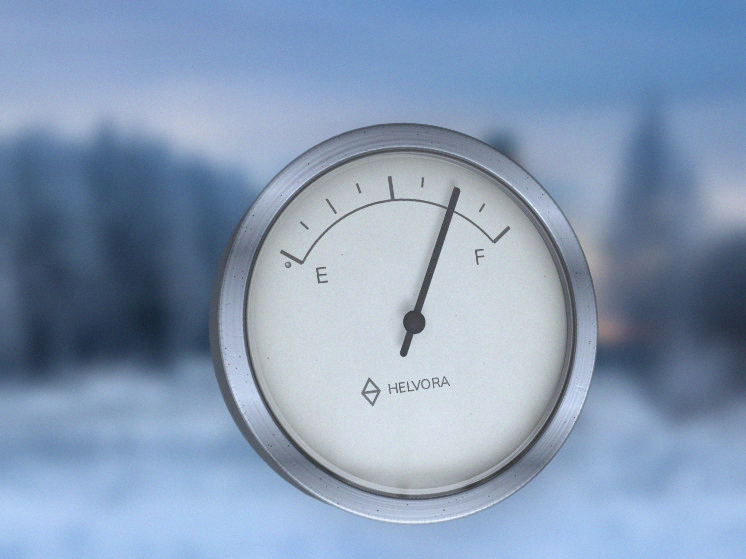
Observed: 0.75
